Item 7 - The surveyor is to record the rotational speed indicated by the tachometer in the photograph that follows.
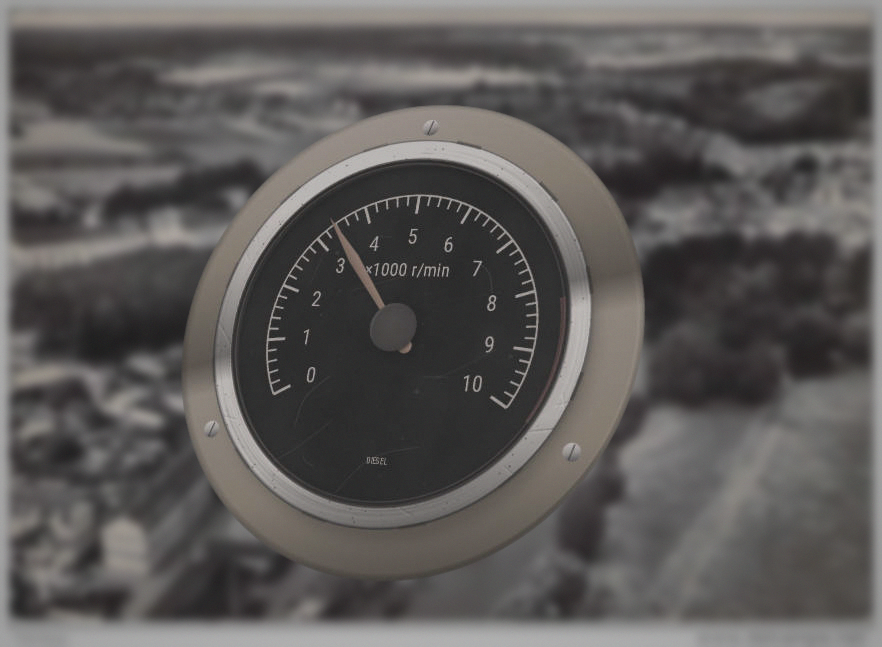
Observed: 3400 rpm
